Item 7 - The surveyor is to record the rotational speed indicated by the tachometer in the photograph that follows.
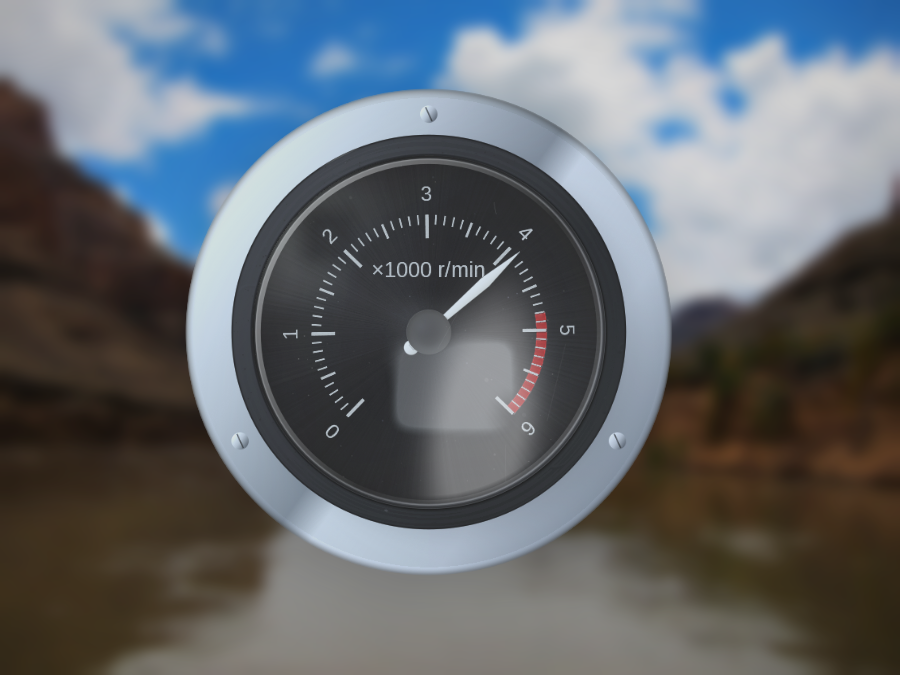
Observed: 4100 rpm
